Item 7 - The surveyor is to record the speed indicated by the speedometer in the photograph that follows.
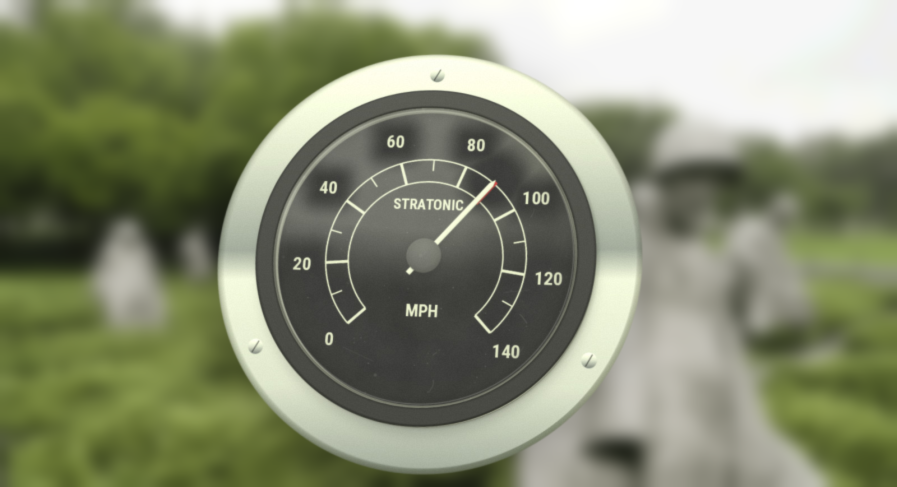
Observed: 90 mph
